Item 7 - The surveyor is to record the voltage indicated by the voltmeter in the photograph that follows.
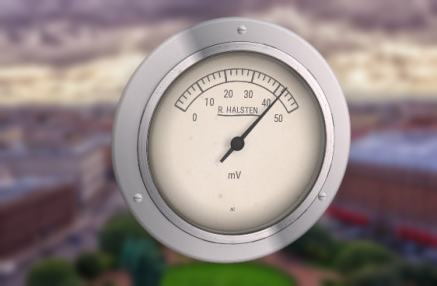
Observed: 42 mV
